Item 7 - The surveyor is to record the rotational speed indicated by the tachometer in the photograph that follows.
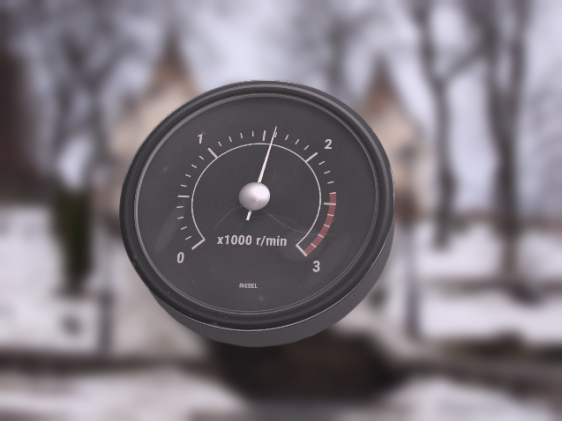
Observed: 1600 rpm
